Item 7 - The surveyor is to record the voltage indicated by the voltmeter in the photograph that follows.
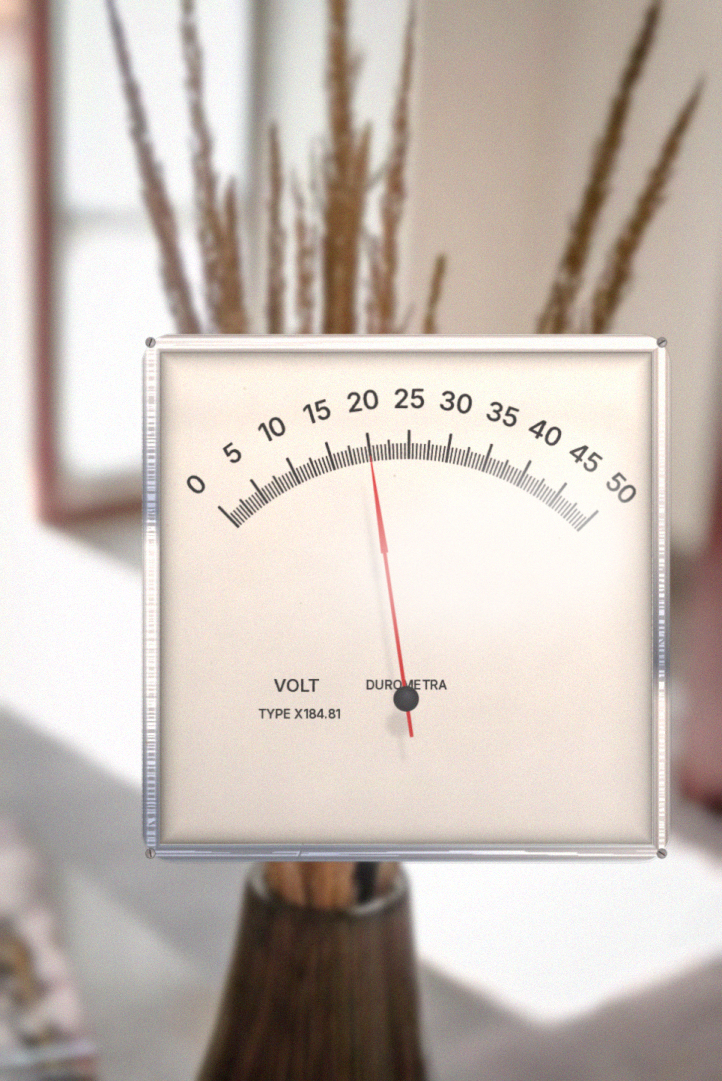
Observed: 20 V
